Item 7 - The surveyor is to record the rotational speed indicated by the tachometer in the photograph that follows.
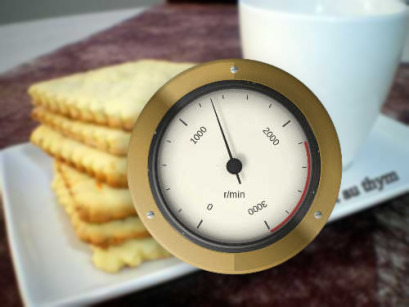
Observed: 1300 rpm
